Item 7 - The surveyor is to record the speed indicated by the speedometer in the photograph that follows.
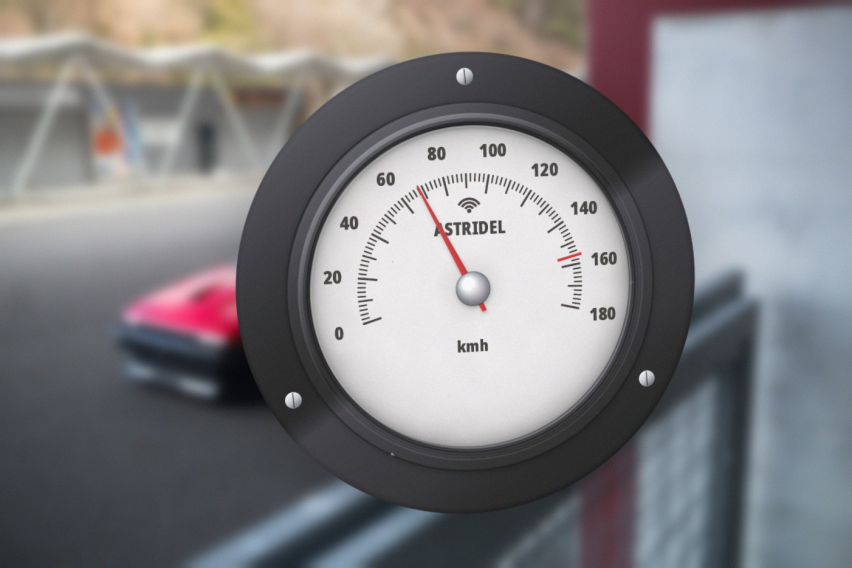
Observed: 68 km/h
